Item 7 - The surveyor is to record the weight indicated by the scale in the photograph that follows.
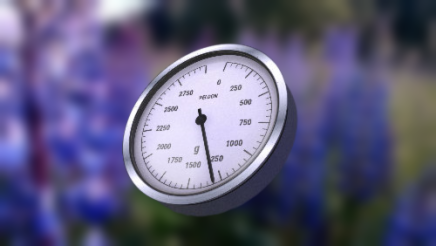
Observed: 1300 g
